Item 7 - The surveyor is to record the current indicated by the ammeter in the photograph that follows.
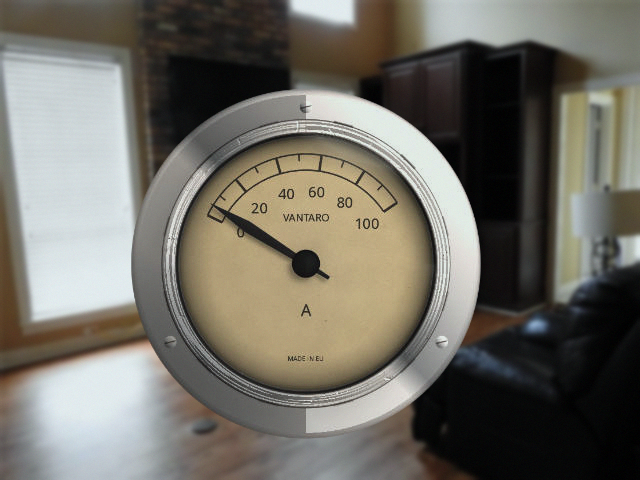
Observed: 5 A
